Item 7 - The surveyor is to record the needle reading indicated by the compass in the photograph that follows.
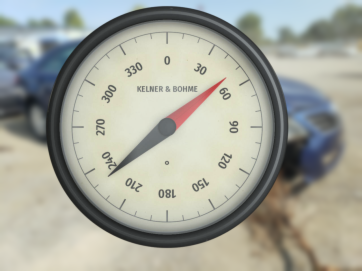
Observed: 50 °
